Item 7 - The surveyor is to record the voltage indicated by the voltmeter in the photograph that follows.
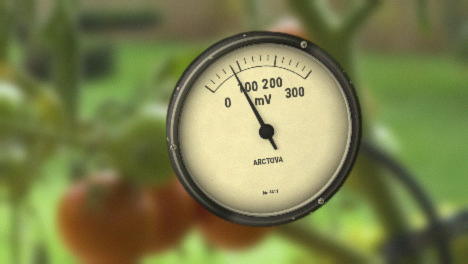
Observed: 80 mV
